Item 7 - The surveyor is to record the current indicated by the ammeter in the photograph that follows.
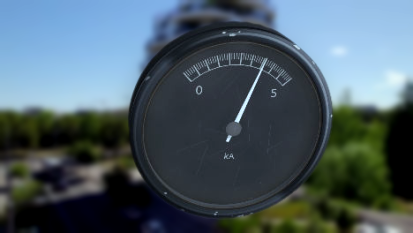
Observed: 3.5 kA
